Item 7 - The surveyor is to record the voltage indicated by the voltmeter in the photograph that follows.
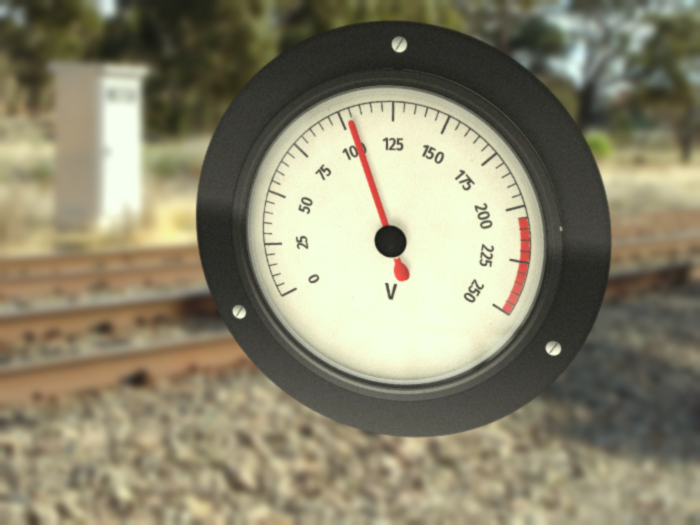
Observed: 105 V
